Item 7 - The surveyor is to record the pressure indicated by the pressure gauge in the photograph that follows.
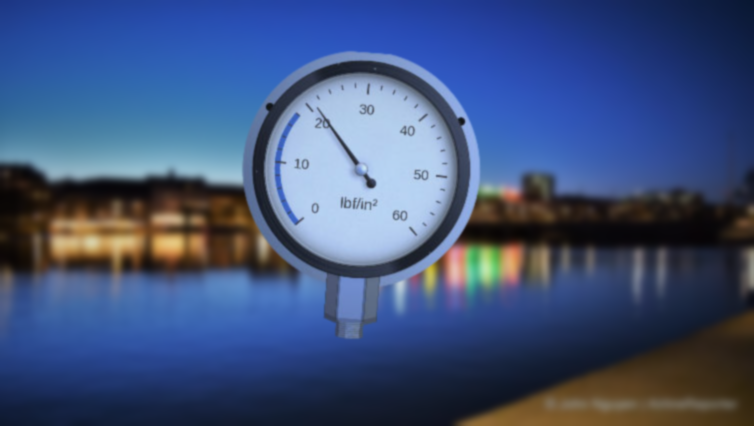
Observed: 21 psi
